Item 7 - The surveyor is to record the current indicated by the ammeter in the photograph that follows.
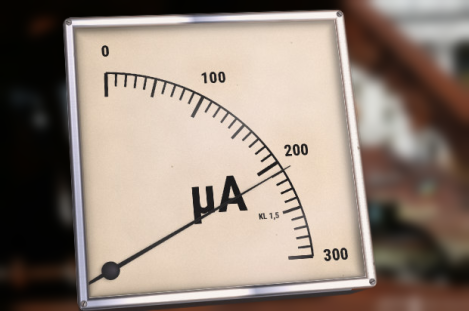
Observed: 210 µA
